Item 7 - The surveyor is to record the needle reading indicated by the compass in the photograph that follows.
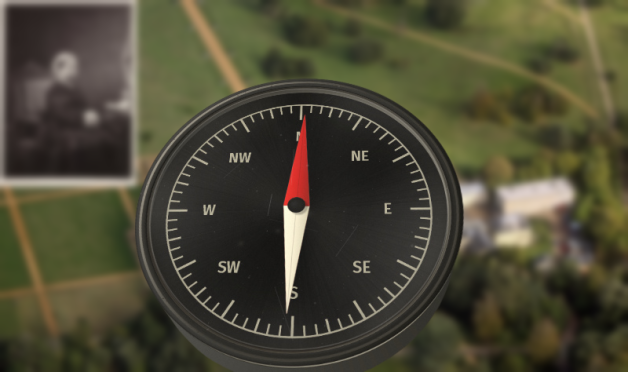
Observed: 2.5 °
